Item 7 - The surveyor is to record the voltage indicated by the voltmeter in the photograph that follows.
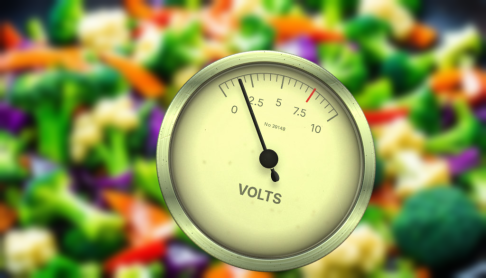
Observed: 1.5 V
